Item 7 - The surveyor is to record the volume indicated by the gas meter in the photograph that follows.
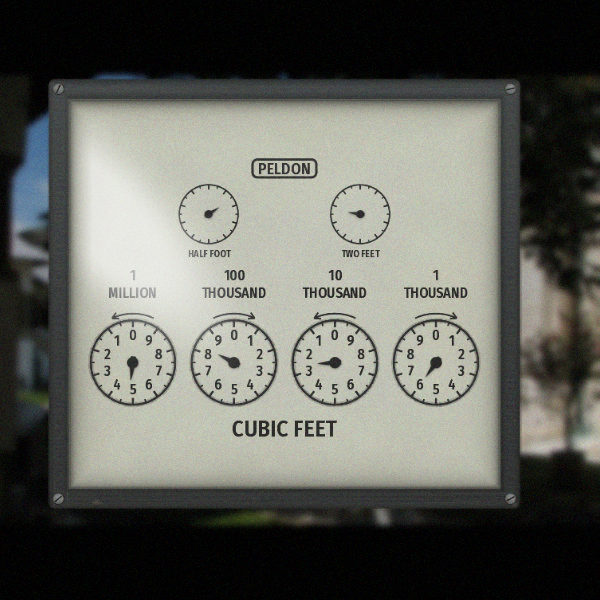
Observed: 482600 ft³
